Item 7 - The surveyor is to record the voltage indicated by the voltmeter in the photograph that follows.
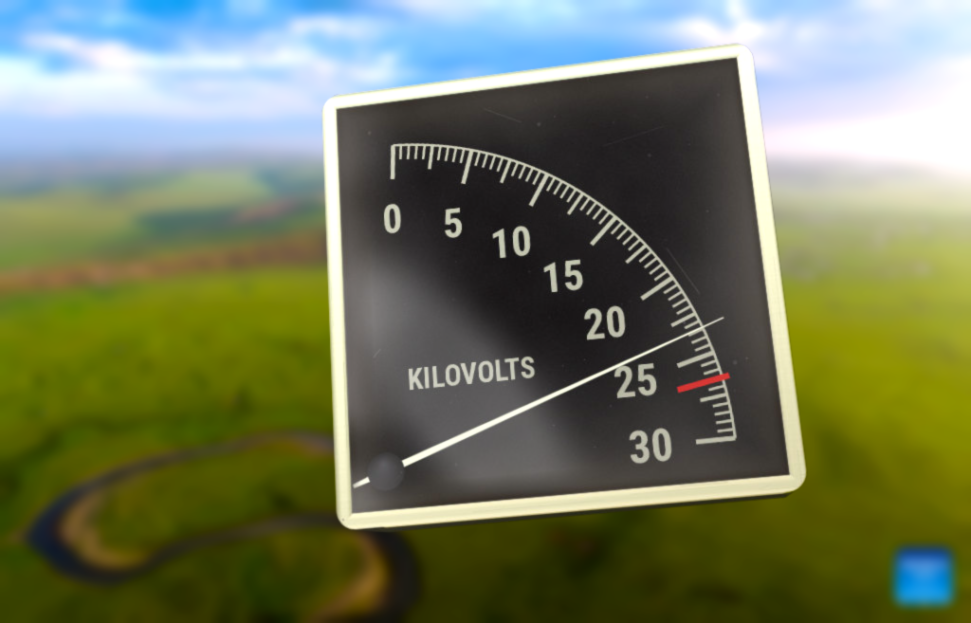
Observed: 23.5 kV
